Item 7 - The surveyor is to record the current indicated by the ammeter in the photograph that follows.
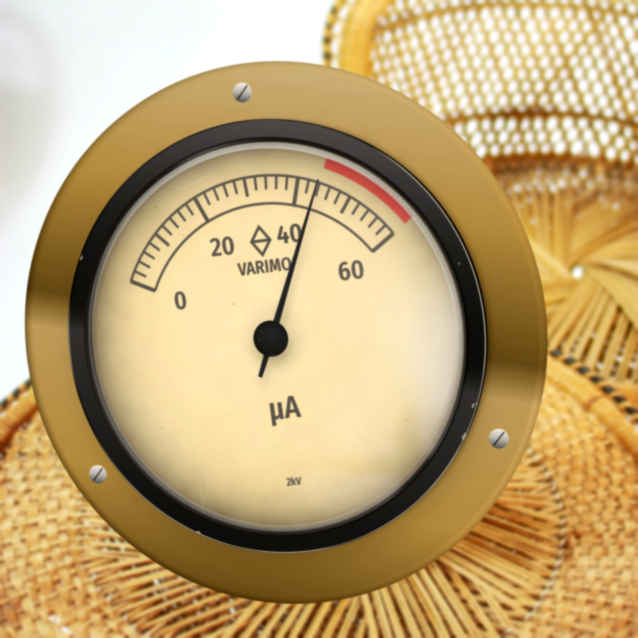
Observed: 44 µA
